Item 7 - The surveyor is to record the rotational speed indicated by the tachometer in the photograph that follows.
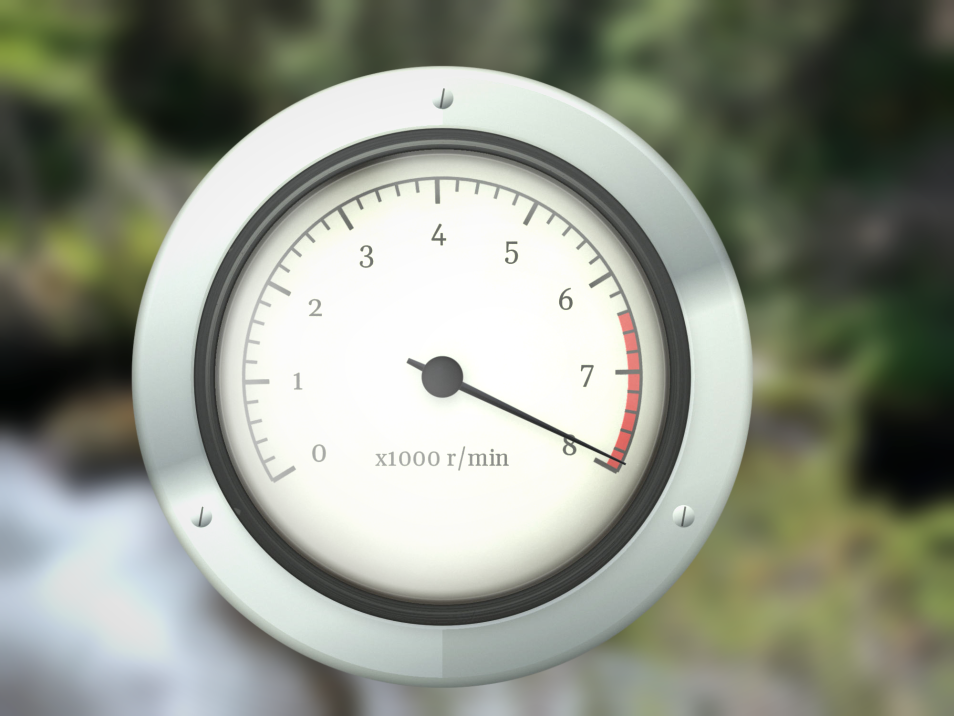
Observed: 7900 rpm
